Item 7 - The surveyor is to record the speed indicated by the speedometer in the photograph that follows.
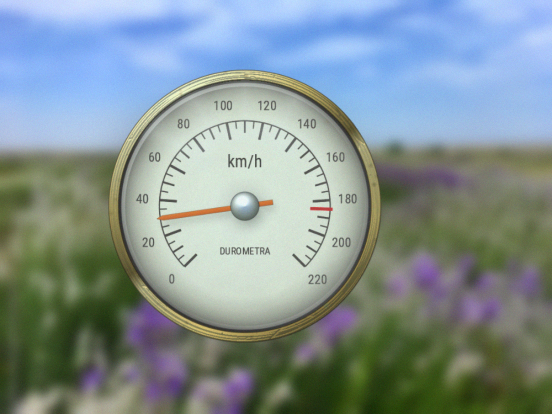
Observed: 30 km/h
